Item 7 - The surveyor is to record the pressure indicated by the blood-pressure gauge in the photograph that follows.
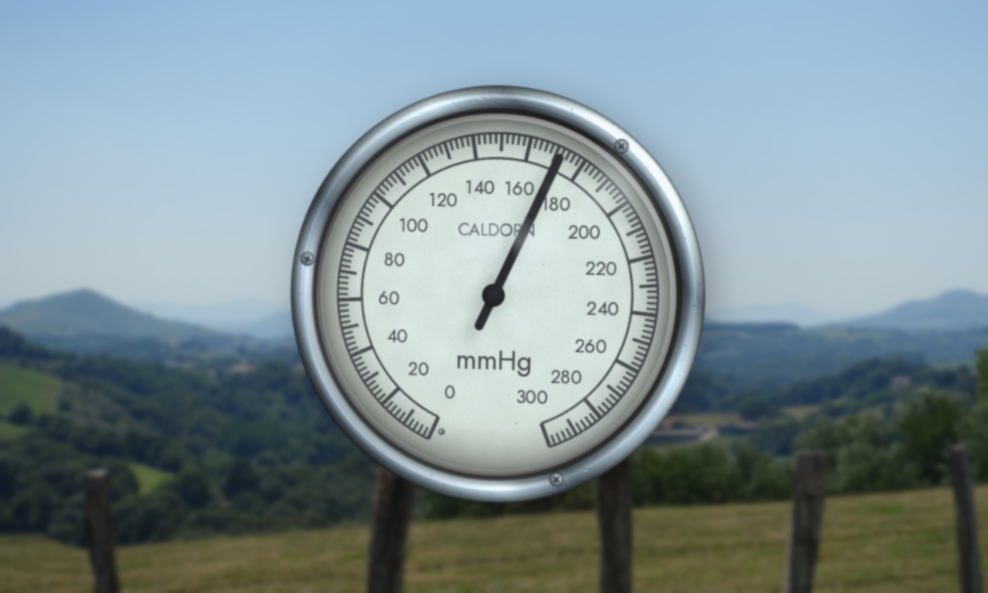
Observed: 172 mmHg
